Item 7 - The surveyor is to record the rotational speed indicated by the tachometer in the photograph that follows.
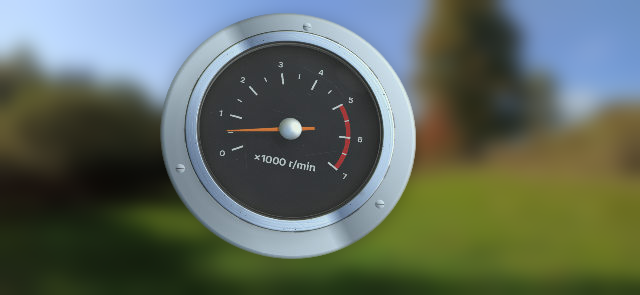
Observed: 500 rpm
